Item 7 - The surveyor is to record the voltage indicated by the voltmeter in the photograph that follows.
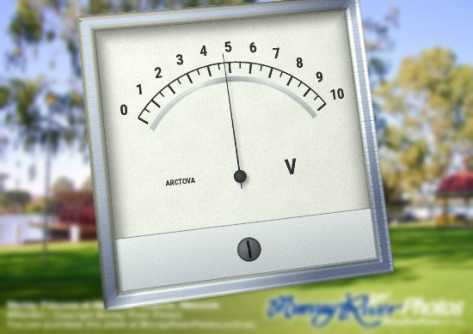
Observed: 4.75 V
